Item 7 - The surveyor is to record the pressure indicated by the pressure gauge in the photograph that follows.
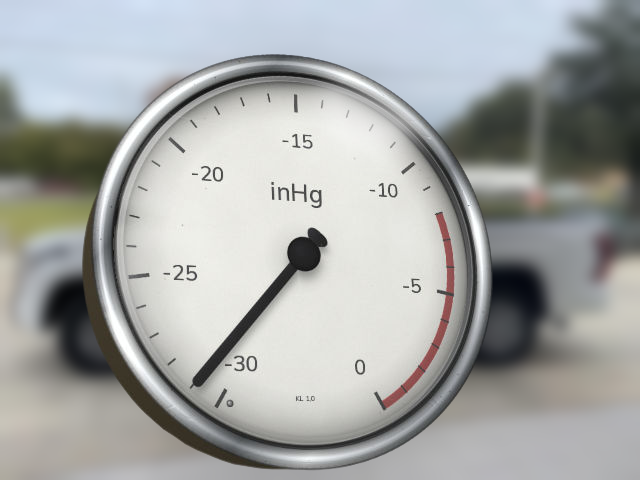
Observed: -29 inHg
